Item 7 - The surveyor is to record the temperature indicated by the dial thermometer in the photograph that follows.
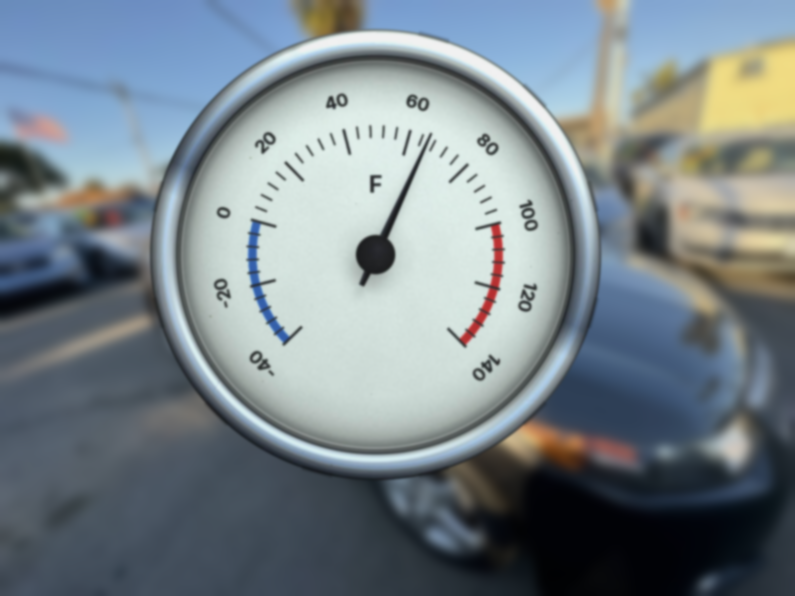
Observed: 66 °F
